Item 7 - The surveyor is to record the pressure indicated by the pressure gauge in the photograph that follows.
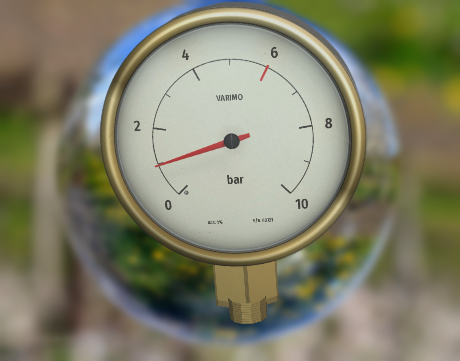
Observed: 1 bar
